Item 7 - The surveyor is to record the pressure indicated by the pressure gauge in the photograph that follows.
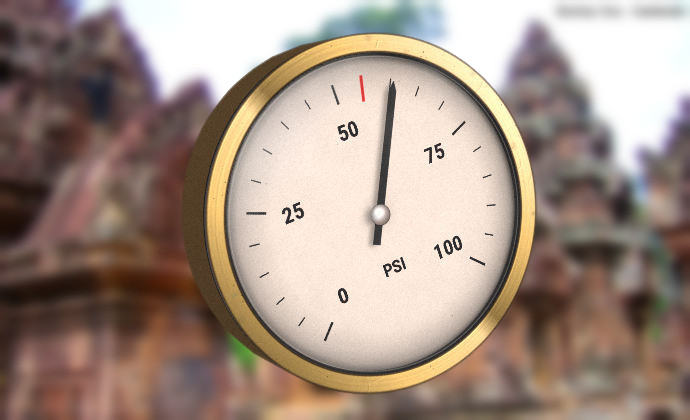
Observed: 60 psi
